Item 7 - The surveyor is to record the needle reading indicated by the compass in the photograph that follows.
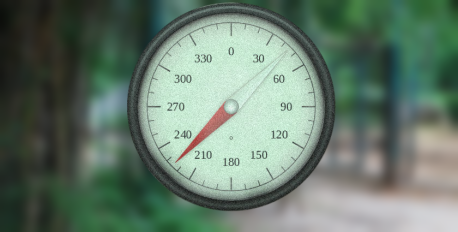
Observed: 225 °
